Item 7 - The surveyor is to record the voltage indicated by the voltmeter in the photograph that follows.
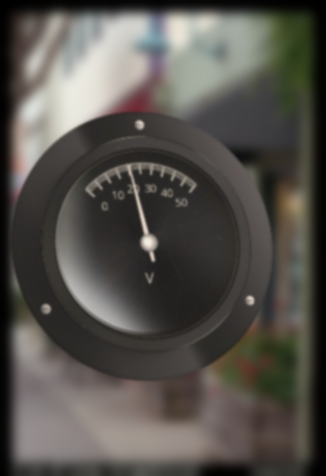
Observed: 20 V
